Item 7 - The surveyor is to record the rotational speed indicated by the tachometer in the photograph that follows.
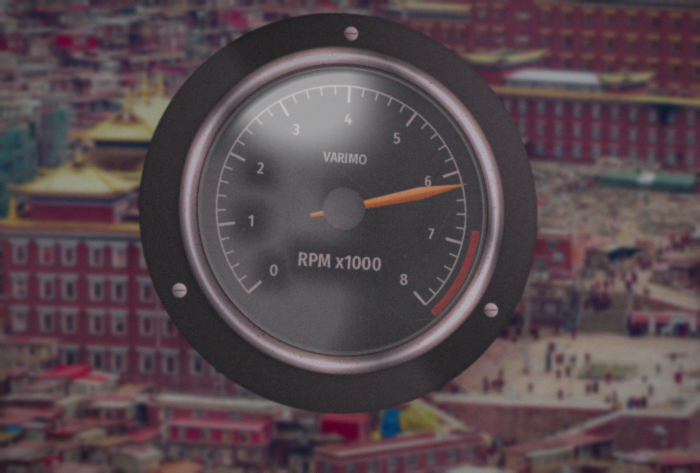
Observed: 6200 rpm
